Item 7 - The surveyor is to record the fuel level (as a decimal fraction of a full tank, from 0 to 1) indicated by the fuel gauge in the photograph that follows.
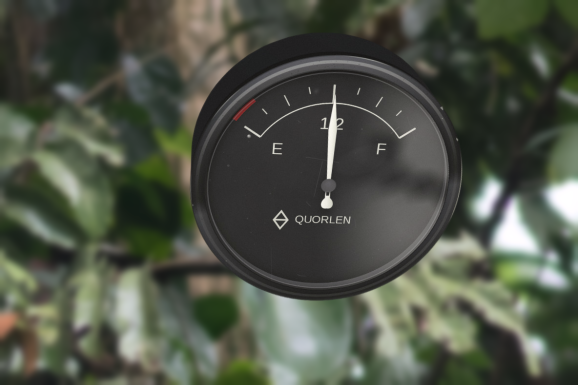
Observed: 0.5
